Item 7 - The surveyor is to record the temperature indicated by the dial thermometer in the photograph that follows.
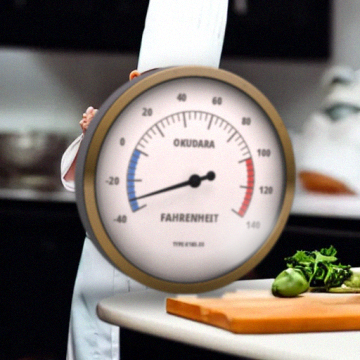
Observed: -32 °F
